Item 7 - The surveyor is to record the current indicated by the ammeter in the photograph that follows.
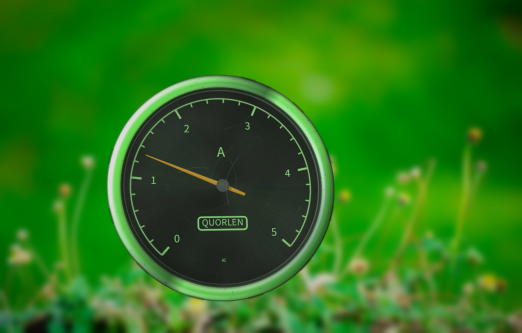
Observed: 1.3 A
